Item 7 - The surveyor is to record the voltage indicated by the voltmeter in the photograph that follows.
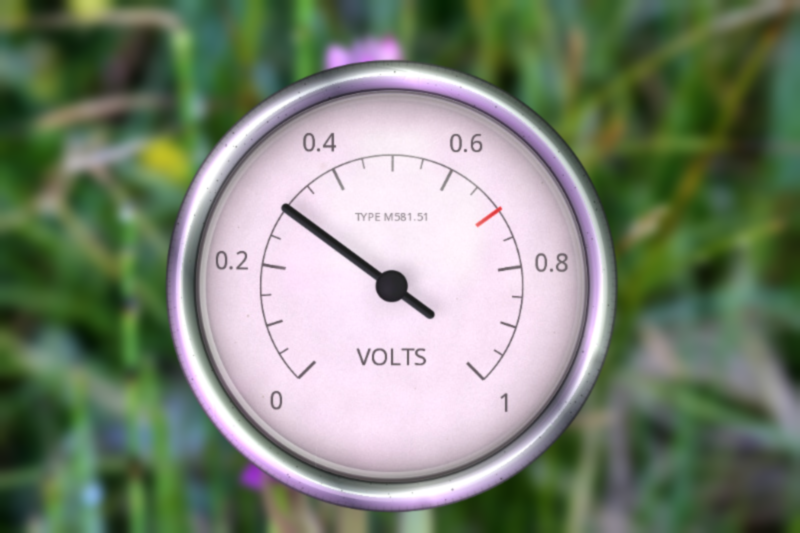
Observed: 0.3 V
